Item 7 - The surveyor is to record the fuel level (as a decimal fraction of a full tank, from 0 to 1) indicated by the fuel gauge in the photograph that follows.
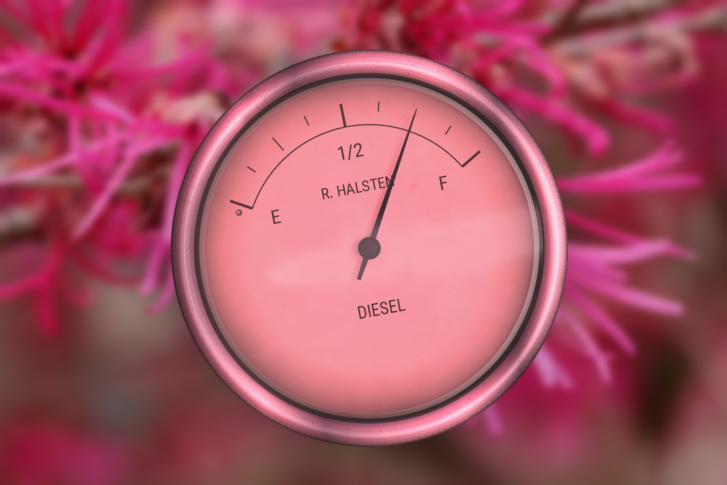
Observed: 0.75
